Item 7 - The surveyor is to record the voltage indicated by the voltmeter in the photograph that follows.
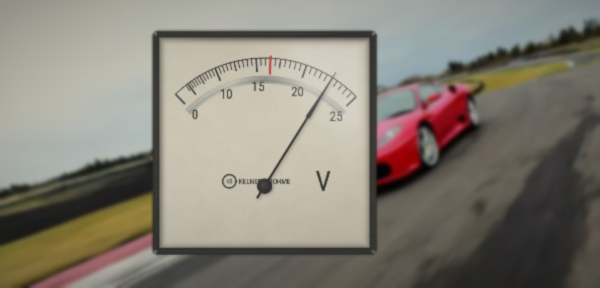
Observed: 22.5 V
